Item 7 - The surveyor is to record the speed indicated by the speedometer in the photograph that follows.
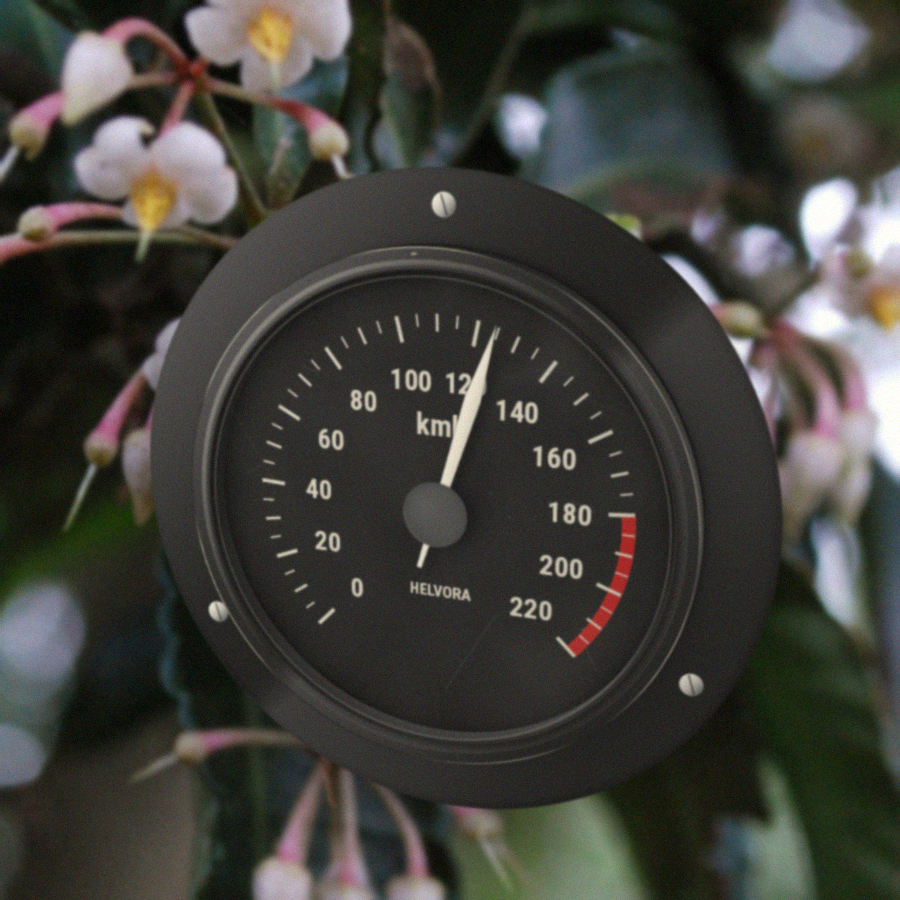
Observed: 125 km/h
